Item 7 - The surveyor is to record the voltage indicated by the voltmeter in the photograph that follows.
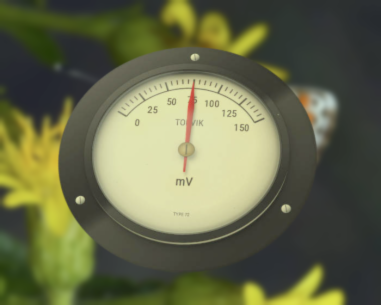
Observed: 75 mV
